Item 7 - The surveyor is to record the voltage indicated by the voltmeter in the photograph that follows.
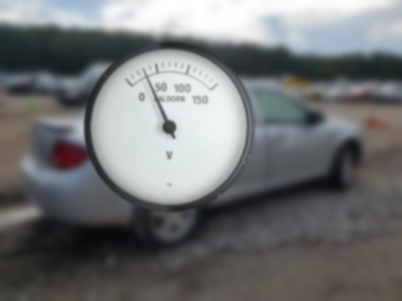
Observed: 30 V
